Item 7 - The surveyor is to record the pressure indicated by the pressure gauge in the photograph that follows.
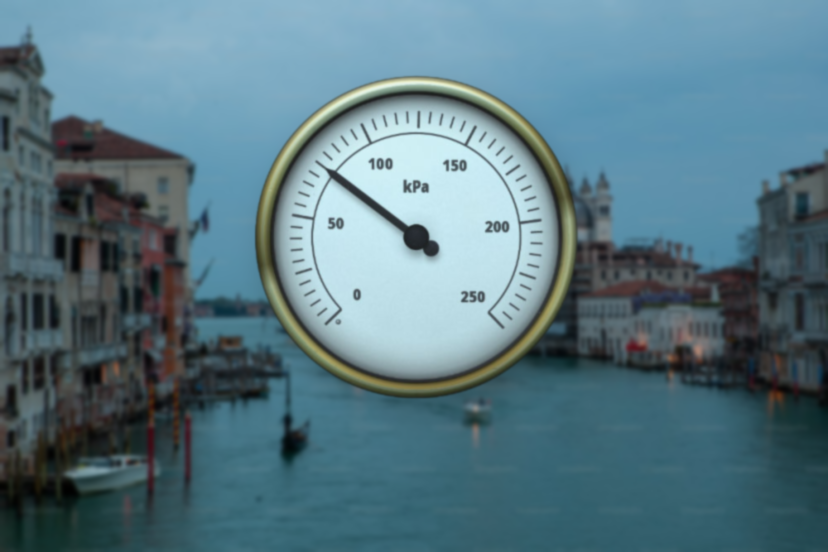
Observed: 75 kPa
